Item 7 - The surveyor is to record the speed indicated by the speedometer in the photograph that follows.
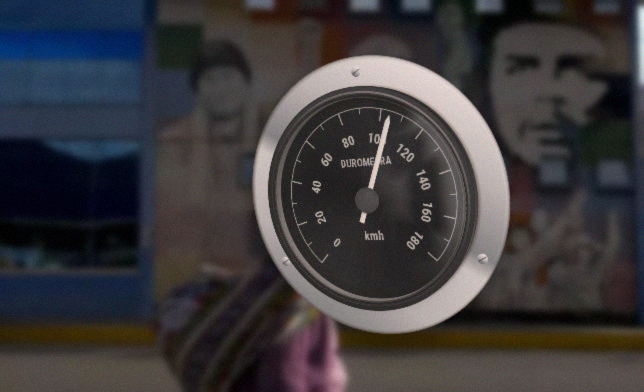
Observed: 105 km/h
